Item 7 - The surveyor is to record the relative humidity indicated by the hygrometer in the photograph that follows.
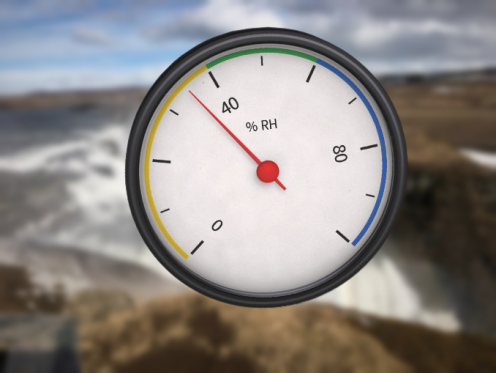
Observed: 35 %
